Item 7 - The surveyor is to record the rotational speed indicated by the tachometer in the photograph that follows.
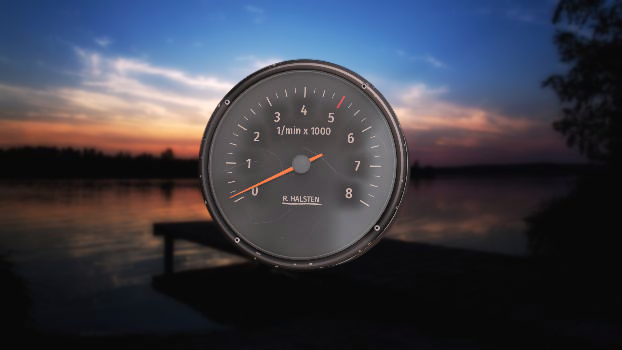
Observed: 125 rpm
